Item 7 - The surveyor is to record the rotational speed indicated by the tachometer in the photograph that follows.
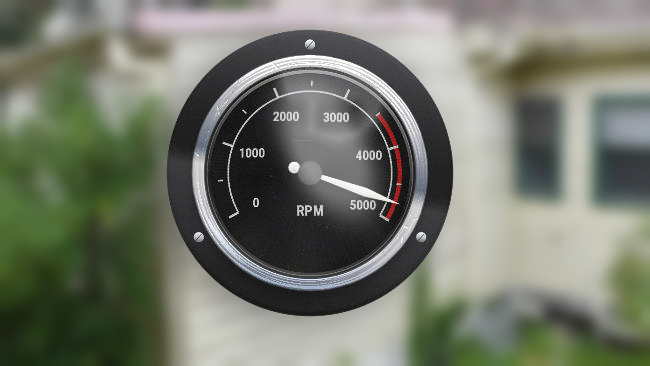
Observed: 4750 rpm
